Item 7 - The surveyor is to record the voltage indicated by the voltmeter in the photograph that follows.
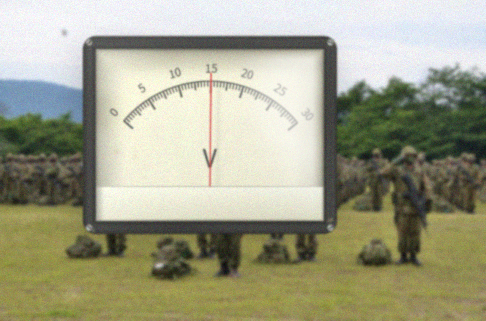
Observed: 15 V
